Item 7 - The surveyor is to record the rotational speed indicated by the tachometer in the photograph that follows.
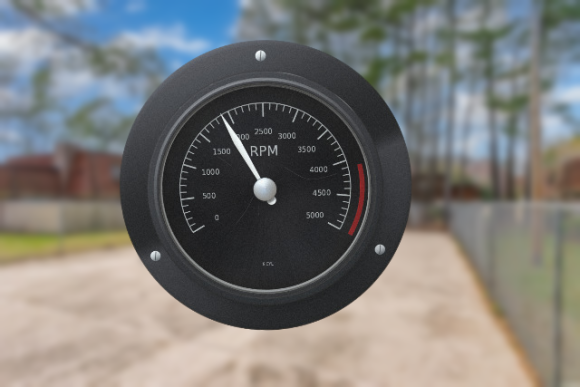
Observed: 1900 rpm
